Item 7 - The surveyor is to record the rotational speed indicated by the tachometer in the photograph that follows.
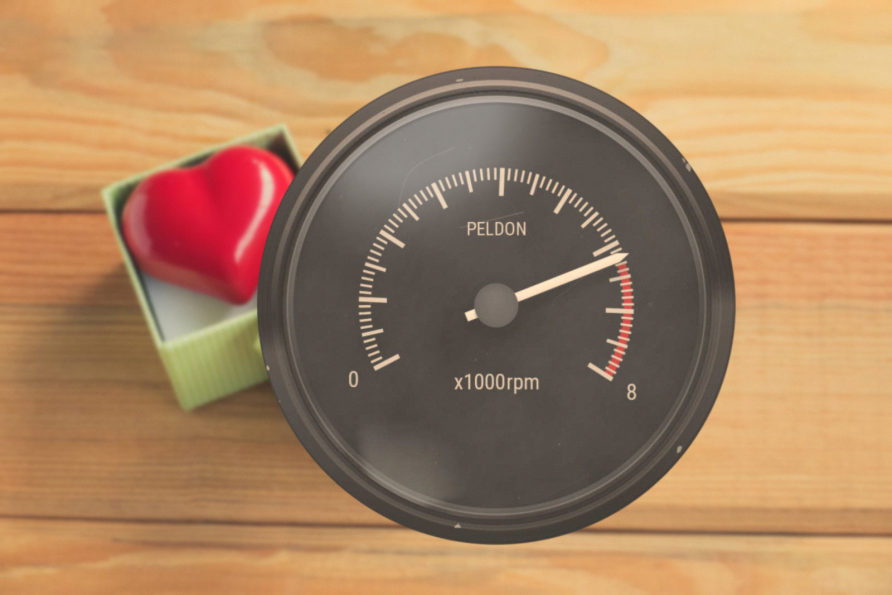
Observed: 6200 rpm
